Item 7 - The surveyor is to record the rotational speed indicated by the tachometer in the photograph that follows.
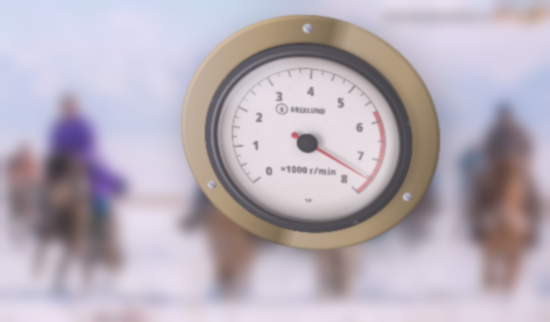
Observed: 7500 rpm
